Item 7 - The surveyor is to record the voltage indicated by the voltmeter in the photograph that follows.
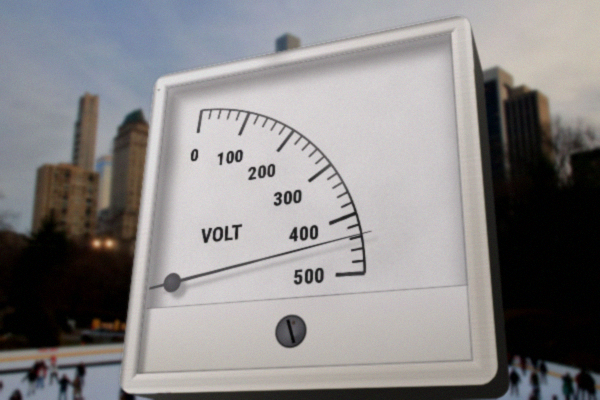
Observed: 440 V
